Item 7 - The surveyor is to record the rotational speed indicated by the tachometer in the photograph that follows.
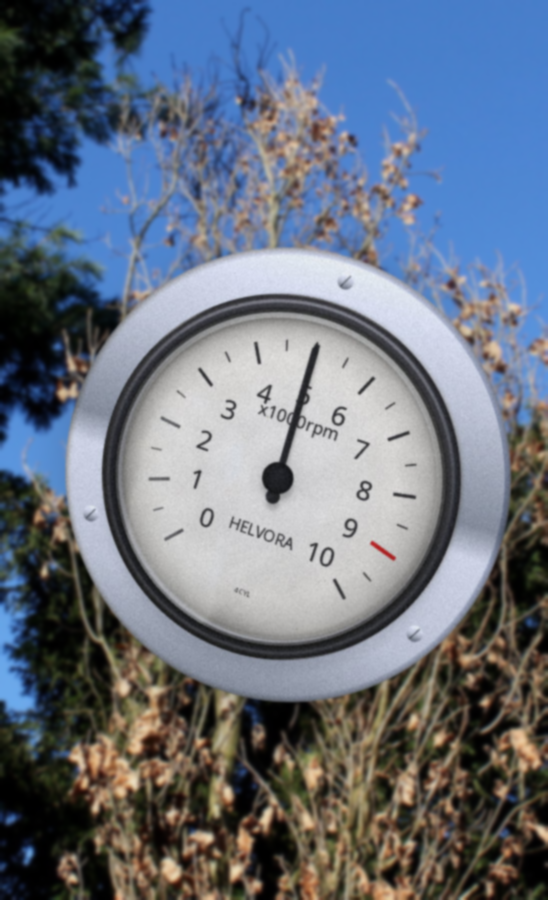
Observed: 5000 rpm
